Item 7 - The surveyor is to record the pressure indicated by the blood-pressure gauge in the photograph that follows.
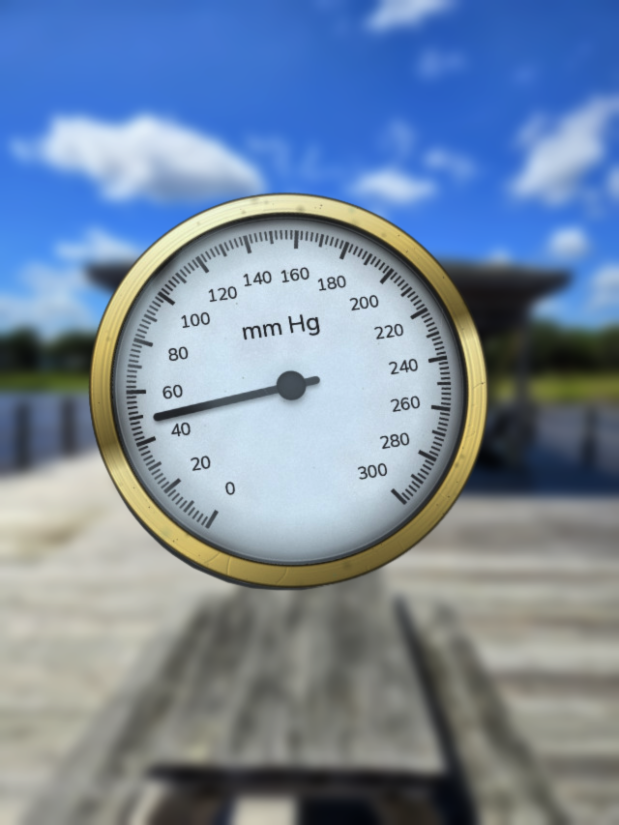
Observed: 48 mmHg
